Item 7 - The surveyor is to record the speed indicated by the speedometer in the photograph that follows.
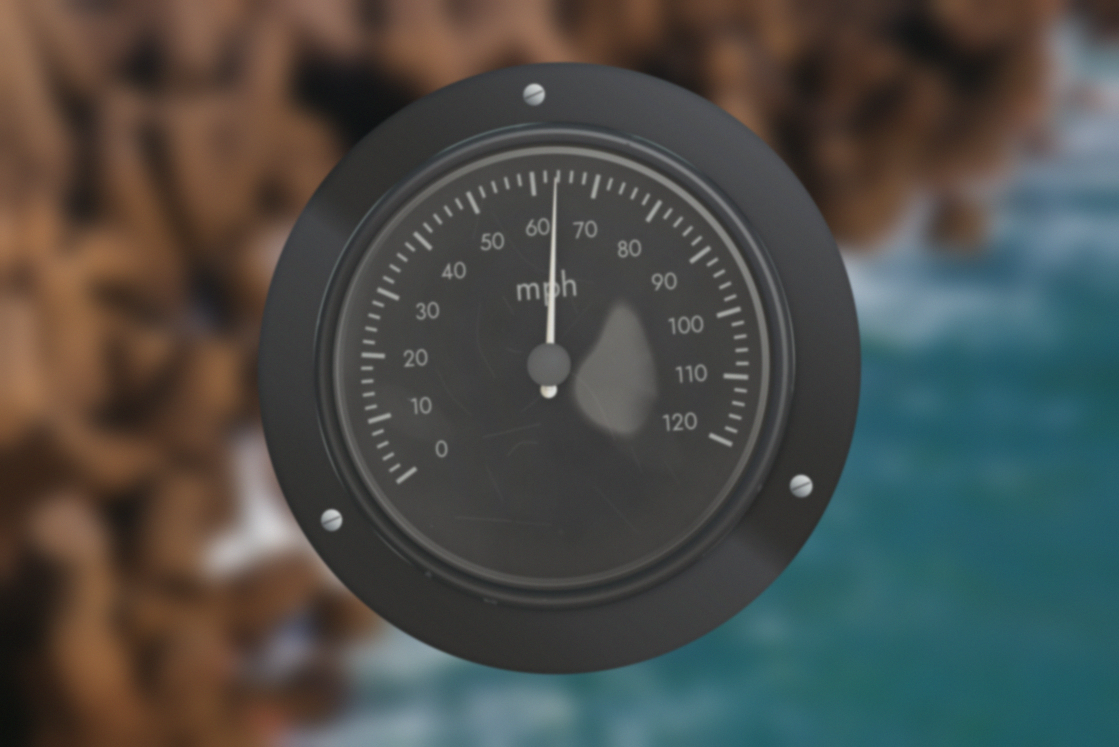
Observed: 64 mph
